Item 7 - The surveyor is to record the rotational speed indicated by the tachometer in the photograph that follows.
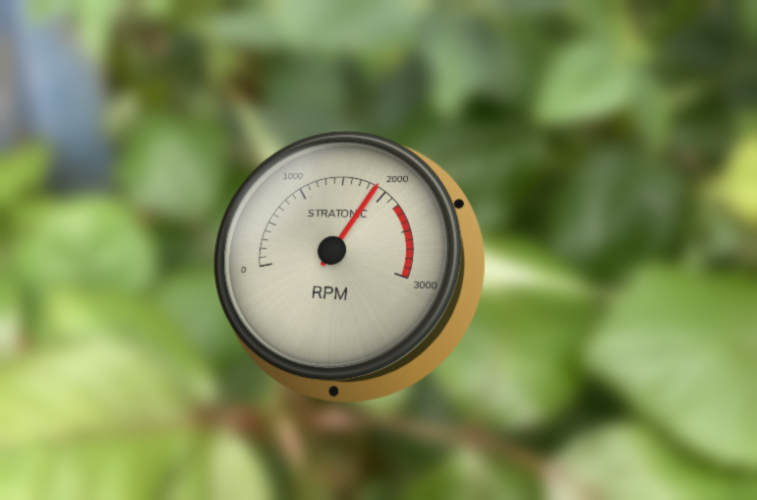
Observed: 1900 rpm
